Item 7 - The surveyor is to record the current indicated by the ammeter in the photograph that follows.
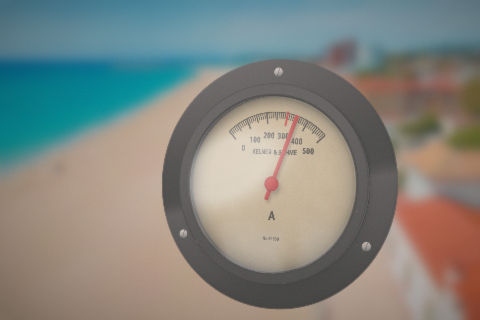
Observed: 350 A
